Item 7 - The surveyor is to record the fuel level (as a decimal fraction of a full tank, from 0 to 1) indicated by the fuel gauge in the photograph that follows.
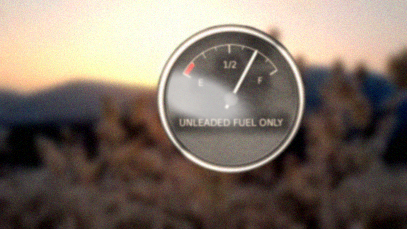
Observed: 0.75
